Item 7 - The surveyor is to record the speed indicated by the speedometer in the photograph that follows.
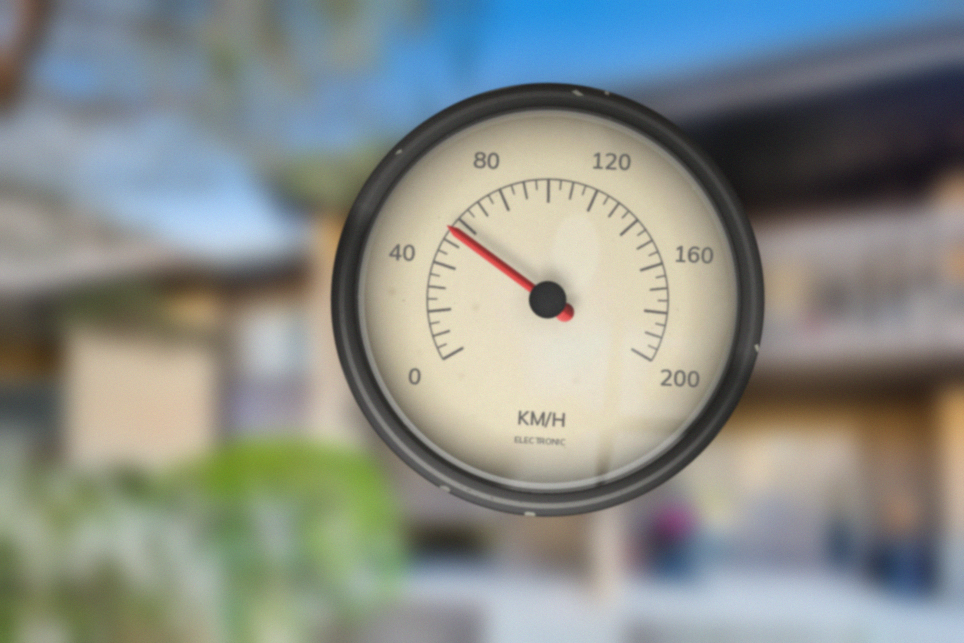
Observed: 55 km/h
